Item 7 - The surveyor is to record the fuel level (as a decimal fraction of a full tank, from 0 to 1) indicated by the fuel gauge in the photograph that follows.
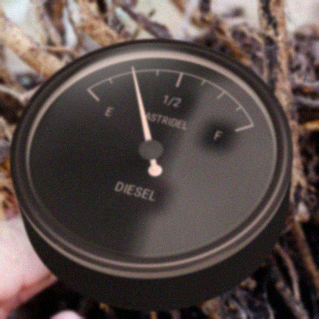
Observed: 0.25
